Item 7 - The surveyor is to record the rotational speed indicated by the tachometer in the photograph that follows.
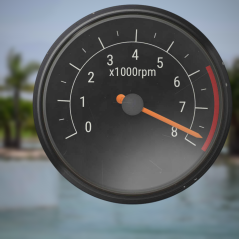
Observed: 7750 rpm
